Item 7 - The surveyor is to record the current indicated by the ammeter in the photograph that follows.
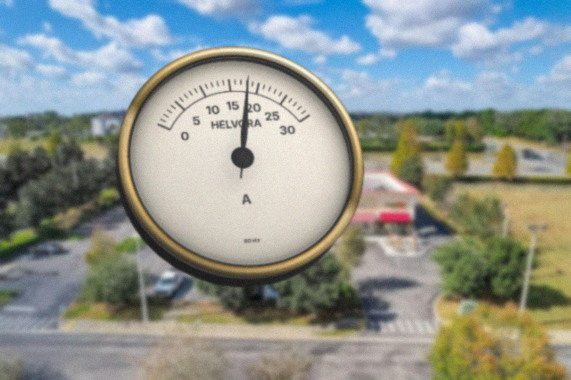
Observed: 18 A
